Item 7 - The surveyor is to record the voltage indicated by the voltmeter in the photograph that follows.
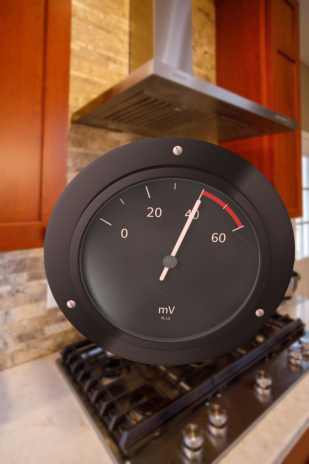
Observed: 40 mV
